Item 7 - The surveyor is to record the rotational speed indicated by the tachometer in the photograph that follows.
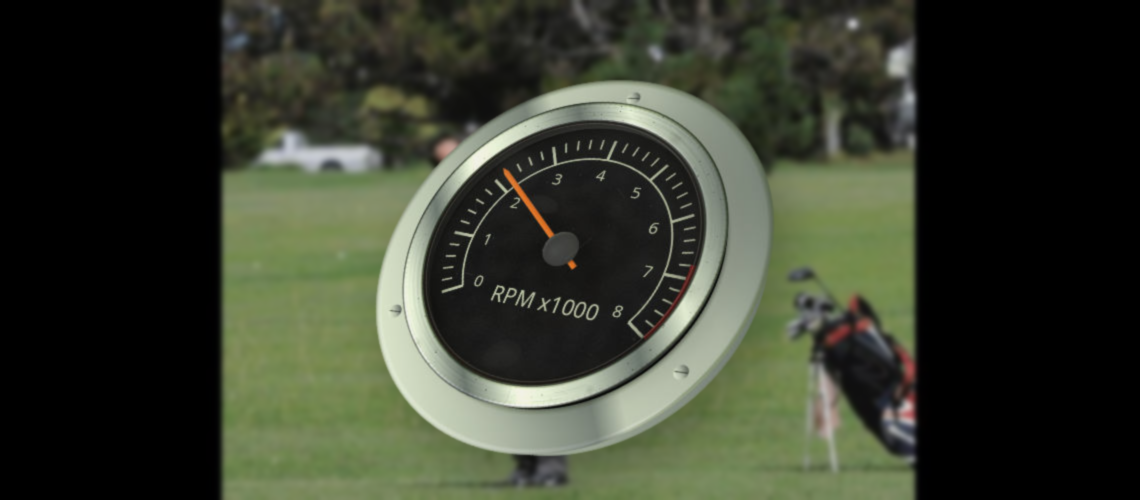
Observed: 2200 rpm
